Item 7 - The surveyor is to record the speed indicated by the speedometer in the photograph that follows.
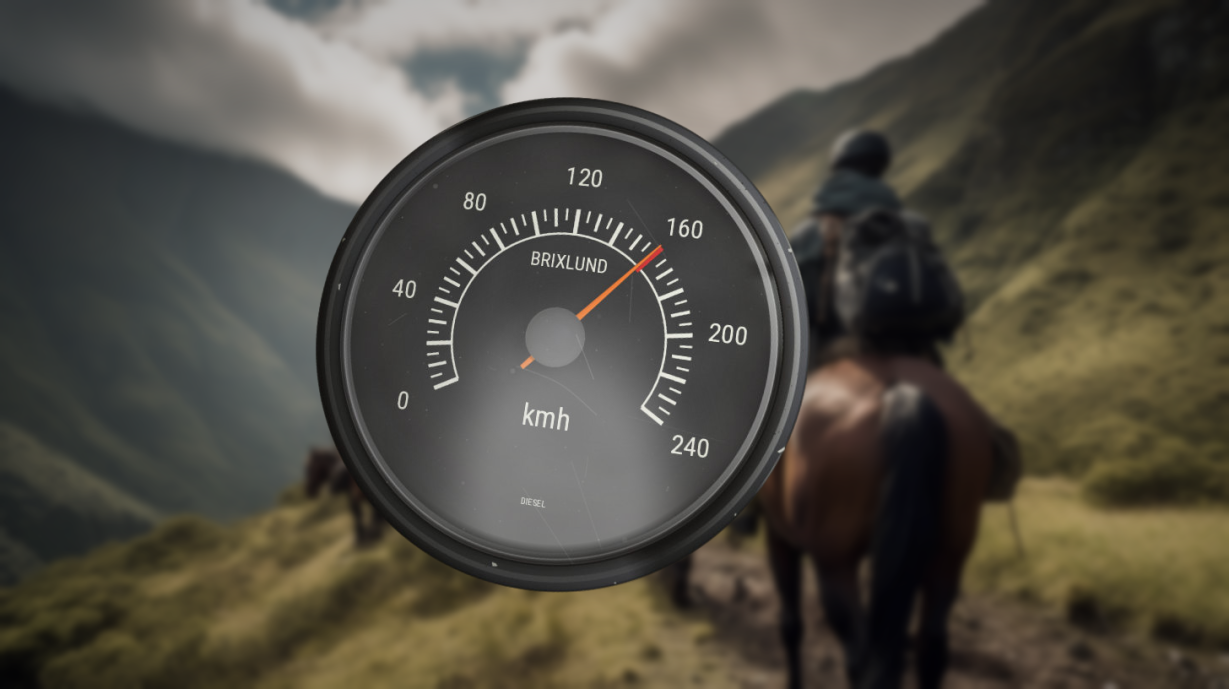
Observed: 160 km/h
